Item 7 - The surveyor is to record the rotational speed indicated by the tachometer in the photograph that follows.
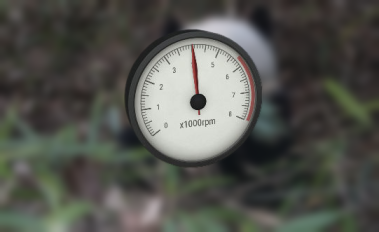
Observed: 4000 rpm
